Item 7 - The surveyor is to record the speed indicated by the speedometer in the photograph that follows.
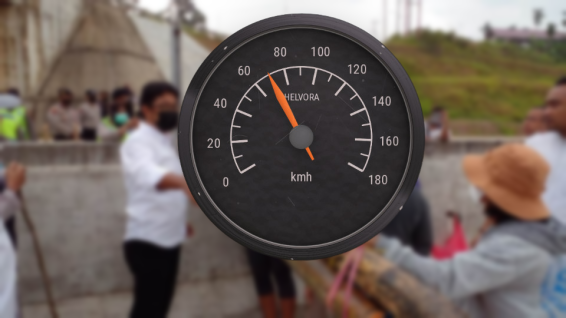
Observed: 70 km/h
